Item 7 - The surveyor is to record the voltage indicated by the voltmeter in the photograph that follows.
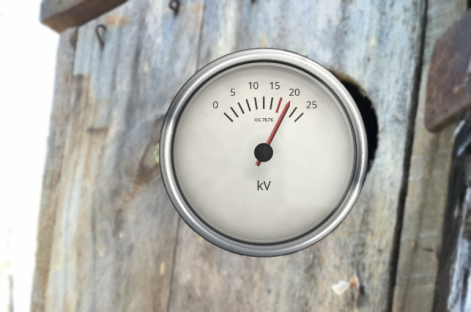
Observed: 20 kV
